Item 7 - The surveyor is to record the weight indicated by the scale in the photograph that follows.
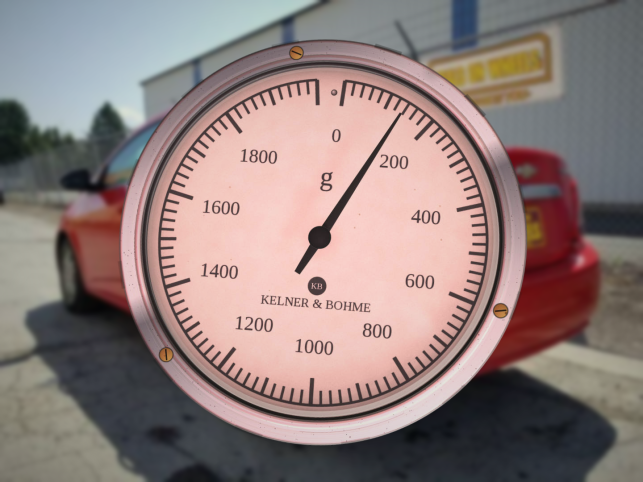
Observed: 140 g
